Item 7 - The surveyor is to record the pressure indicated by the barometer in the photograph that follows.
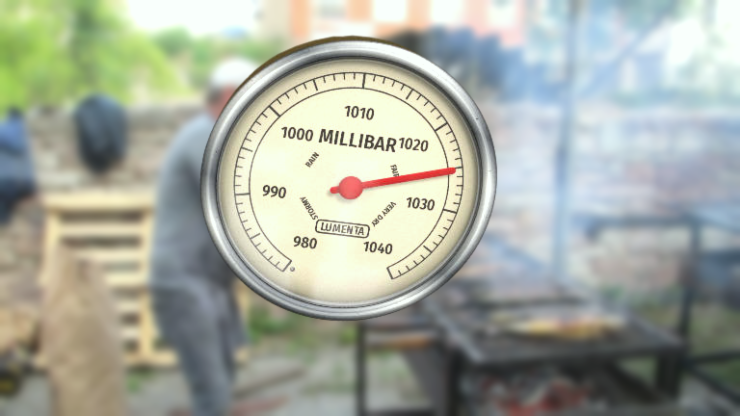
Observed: 1025 mbar
